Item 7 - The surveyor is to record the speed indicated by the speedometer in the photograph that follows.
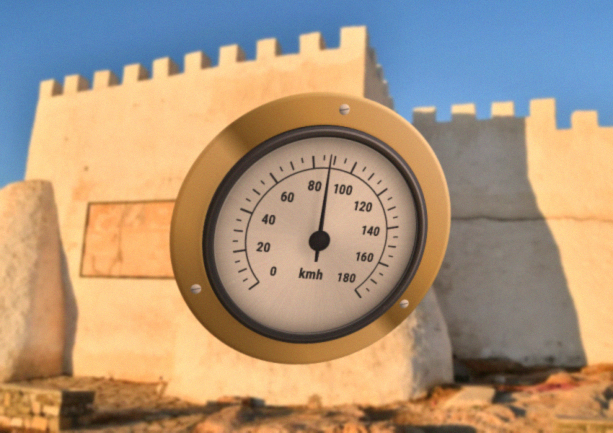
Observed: 87.5 km/h
